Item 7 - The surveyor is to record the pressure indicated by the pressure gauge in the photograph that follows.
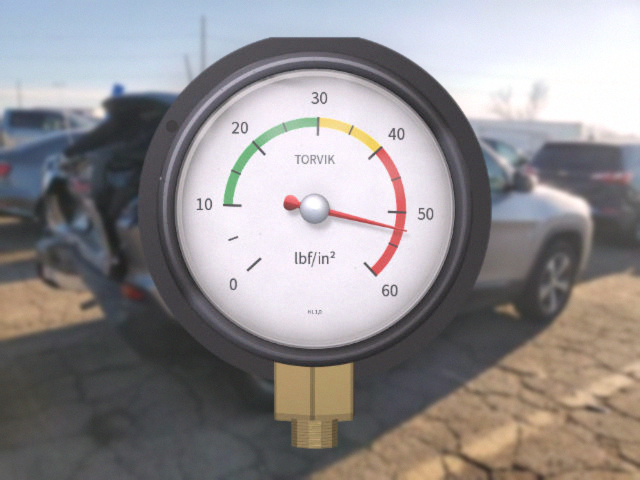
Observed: 52.5 psi
